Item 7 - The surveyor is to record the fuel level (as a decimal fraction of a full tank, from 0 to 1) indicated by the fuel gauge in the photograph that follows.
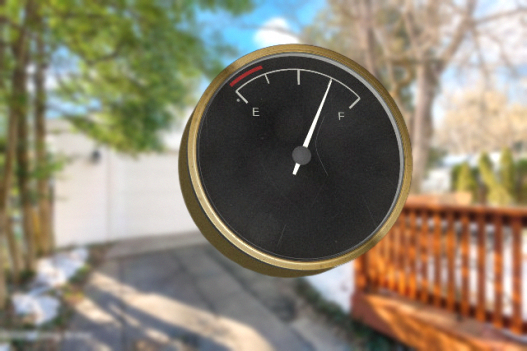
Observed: 0.75
